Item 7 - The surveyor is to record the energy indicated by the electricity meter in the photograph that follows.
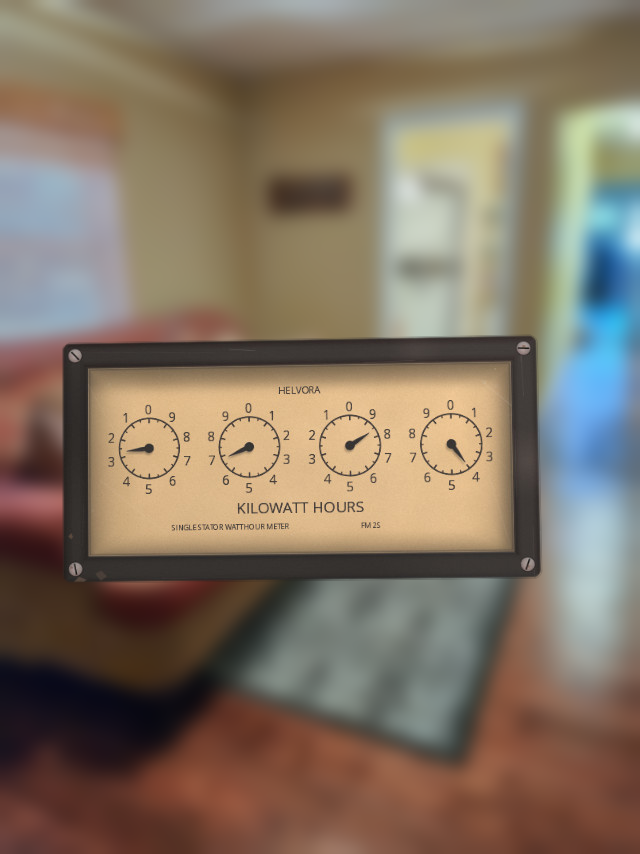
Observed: 2684 kWh
